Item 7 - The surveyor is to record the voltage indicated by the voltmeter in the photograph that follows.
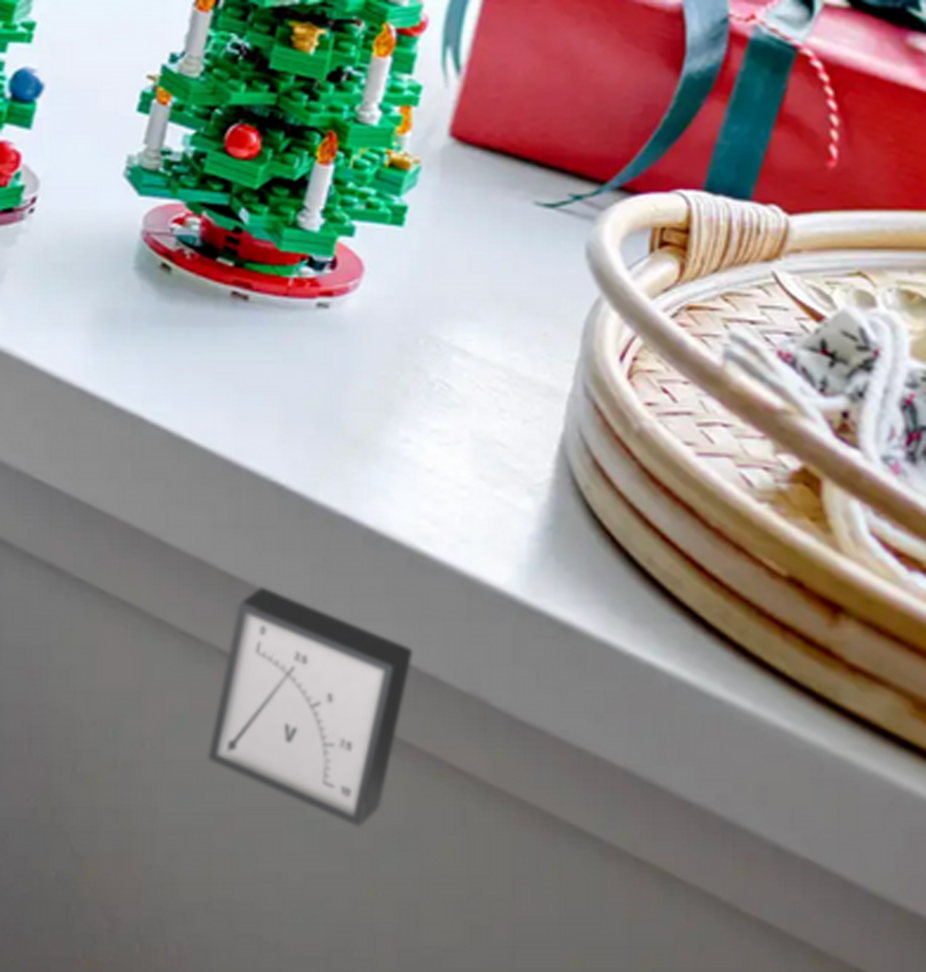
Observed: 2.5 V
